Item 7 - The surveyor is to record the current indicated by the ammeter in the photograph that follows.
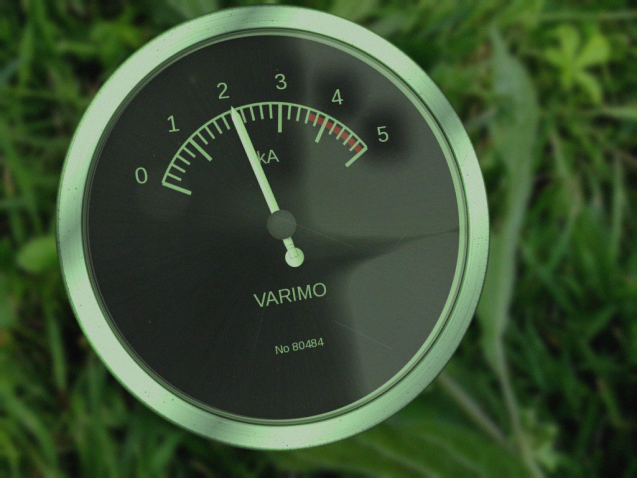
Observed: 2 kA
